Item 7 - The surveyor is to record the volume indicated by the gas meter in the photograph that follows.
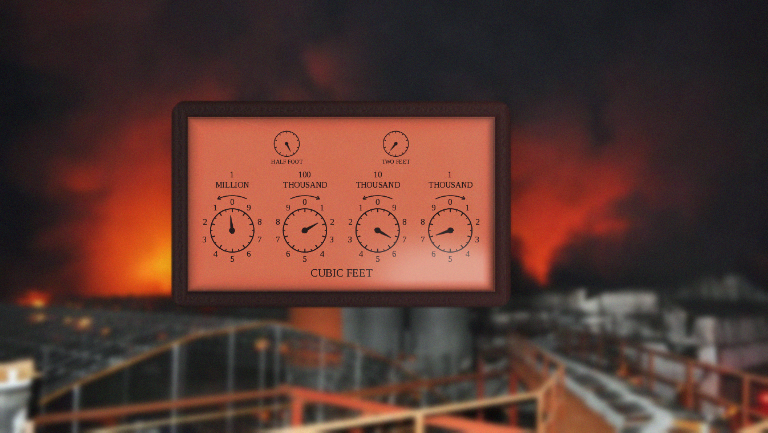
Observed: 16700 ft³
